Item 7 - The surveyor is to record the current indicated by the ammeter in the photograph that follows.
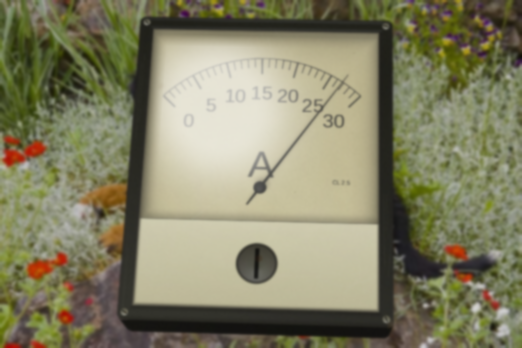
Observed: 27 A
